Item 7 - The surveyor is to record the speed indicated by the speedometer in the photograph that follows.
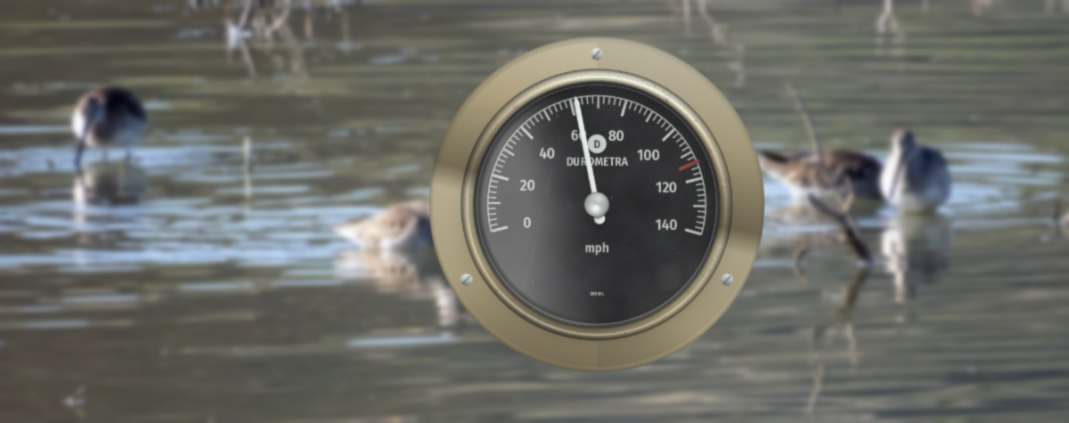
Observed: 62 mph
